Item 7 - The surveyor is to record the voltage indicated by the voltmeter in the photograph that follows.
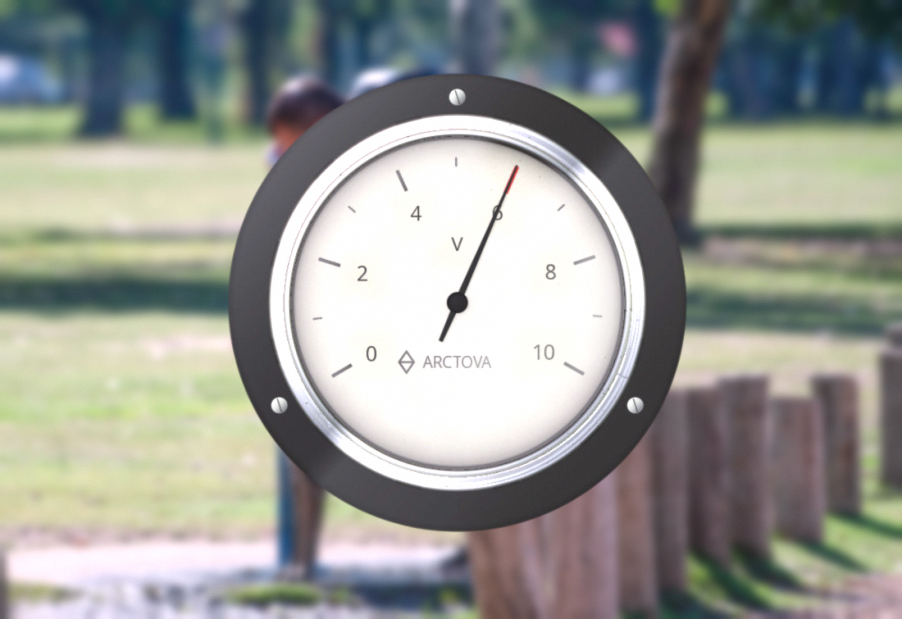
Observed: 6 V
